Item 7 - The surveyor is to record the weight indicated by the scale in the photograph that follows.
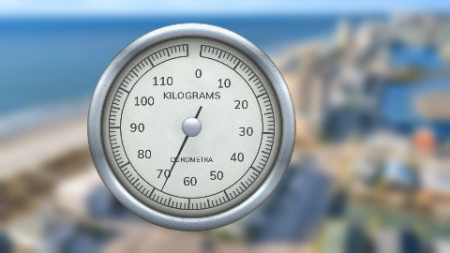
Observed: 68 kg
